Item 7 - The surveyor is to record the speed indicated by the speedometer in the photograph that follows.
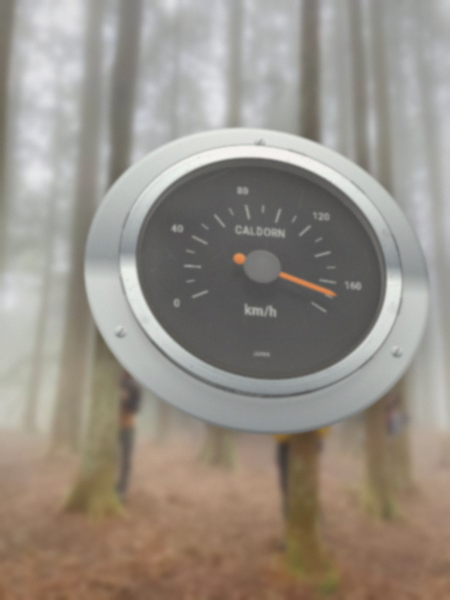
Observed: 170 km/h
